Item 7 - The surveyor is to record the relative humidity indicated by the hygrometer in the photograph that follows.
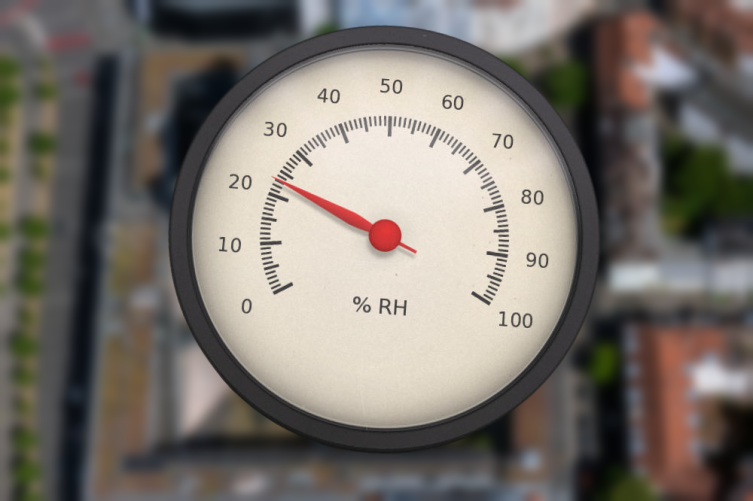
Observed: 23 %
